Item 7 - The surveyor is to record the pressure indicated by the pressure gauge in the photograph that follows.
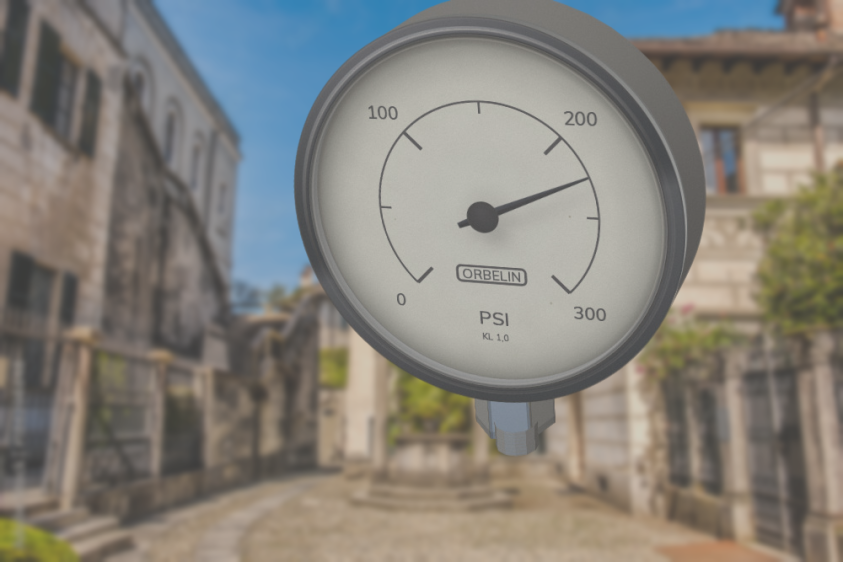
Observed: 225 psi
